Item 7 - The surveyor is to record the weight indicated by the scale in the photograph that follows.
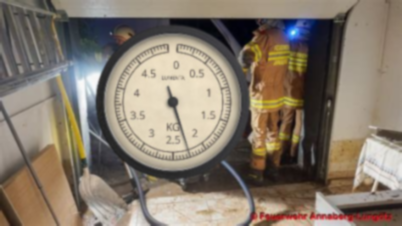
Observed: 2.25 kg
